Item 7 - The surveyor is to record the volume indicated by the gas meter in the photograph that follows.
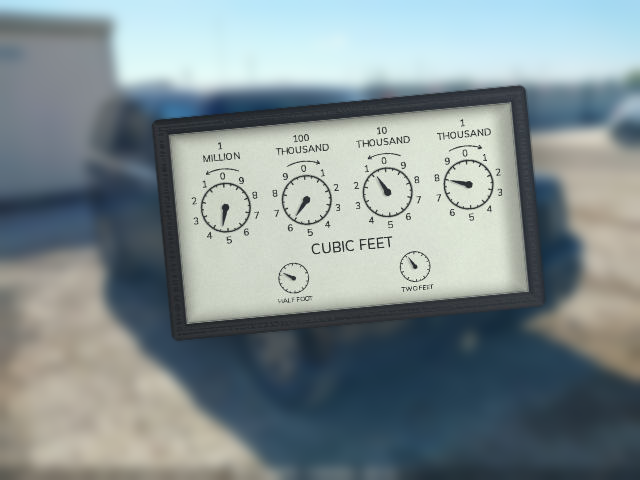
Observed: 460800 ft³
